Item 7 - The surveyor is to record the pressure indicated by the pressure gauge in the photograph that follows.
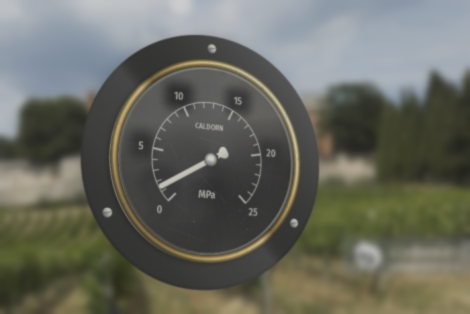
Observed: 1.5 MPa
